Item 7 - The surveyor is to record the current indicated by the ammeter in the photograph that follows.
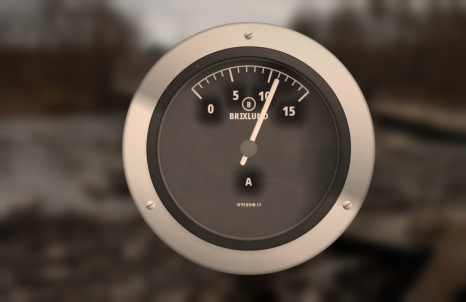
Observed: 11 A
